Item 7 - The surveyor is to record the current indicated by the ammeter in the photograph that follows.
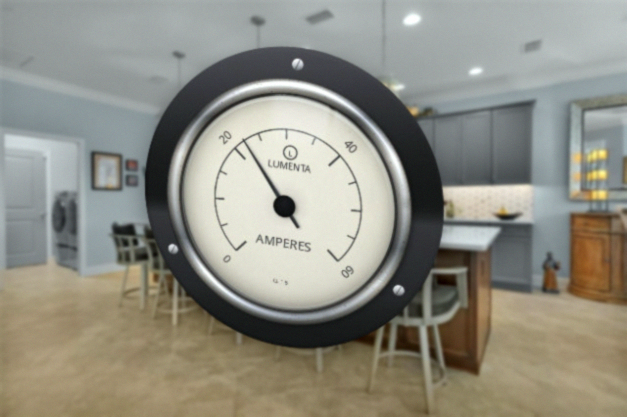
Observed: 22.5 A
